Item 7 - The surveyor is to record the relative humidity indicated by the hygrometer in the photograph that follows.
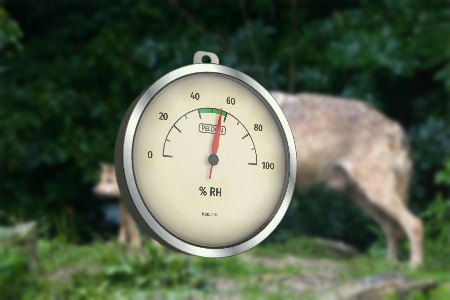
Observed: 55 %
